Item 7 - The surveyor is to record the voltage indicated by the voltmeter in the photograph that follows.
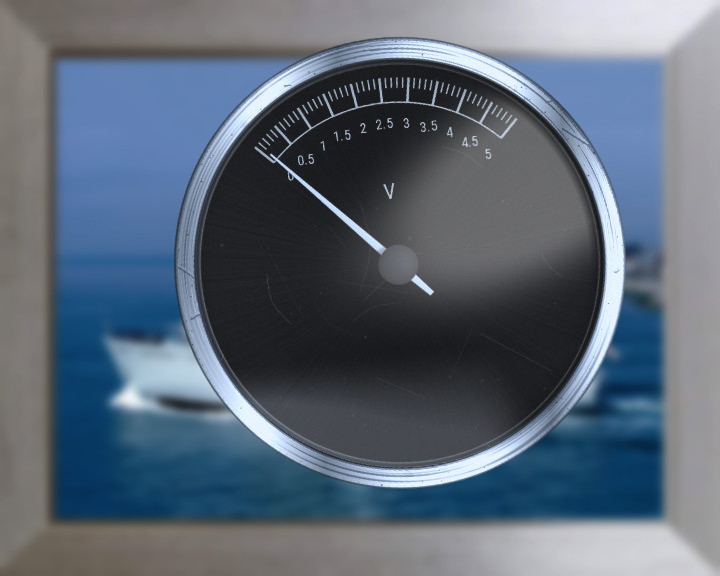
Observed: 0.1 V
